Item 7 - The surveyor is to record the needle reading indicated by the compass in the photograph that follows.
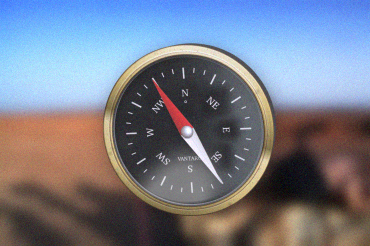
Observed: 330 °
